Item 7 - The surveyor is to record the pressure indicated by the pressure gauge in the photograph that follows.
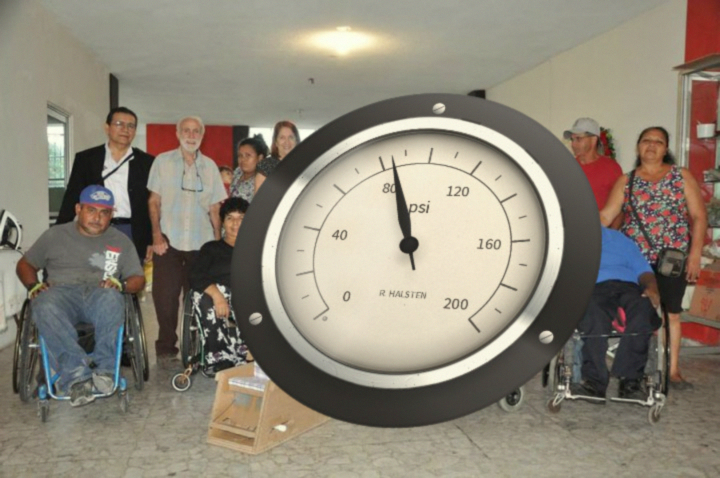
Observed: 85 psi
